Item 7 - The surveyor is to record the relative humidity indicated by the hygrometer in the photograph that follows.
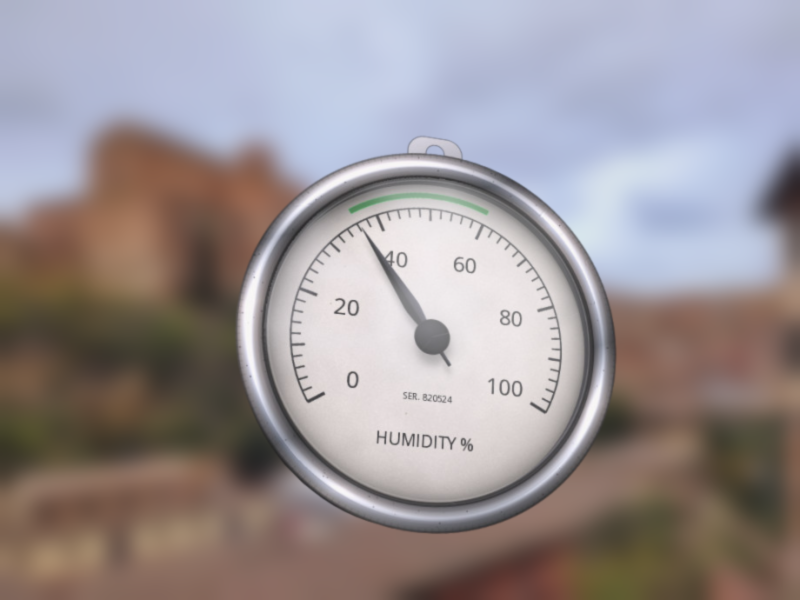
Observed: 36 %
